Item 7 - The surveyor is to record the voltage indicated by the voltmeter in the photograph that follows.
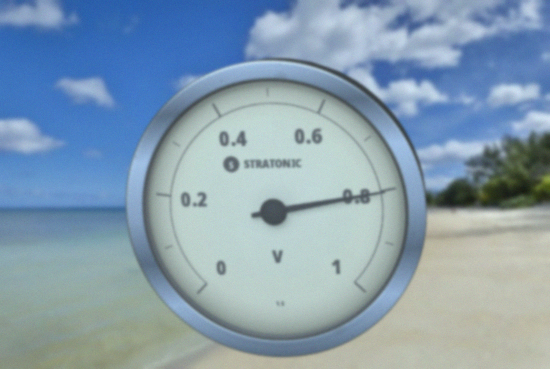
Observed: 0.8 V
